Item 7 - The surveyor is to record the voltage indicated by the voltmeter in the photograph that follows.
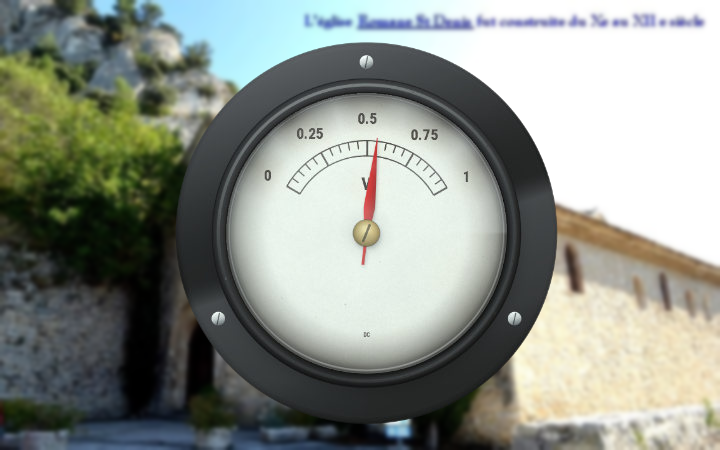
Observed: 0.55 V
